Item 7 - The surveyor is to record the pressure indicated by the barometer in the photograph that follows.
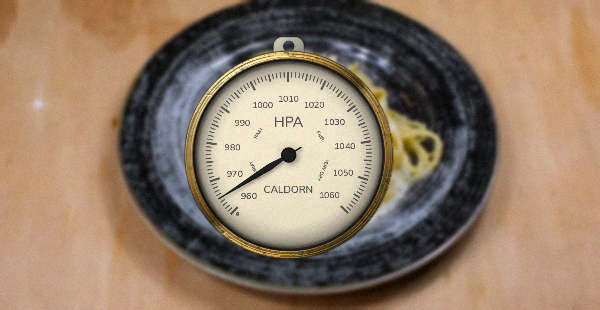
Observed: 965 hPa
